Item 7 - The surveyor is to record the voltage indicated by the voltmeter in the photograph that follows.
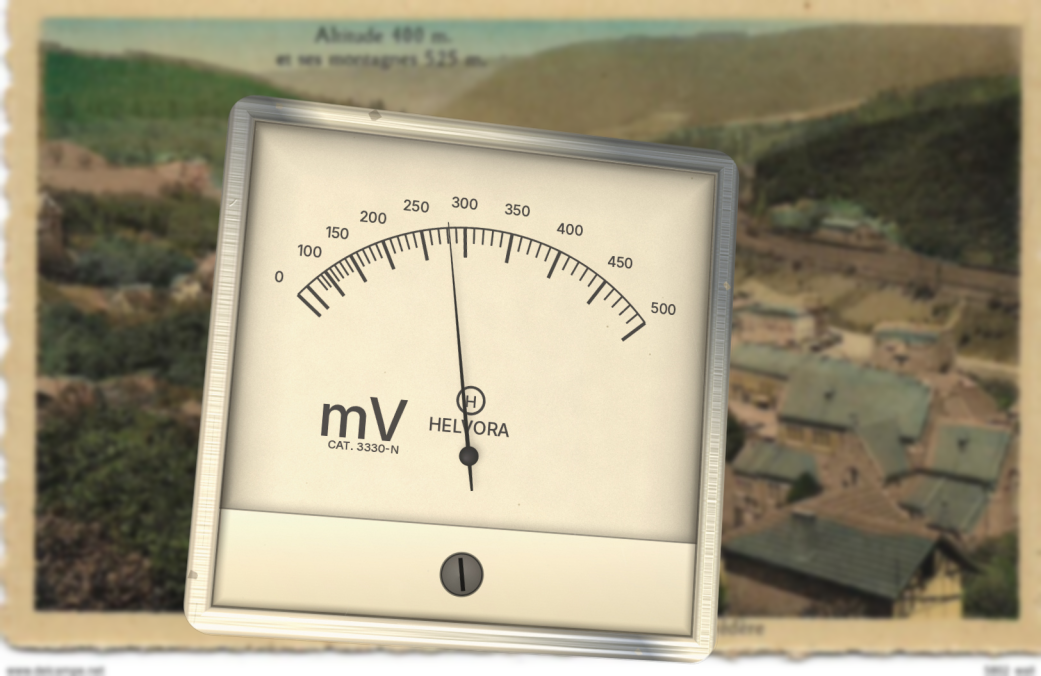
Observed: 280 mV
